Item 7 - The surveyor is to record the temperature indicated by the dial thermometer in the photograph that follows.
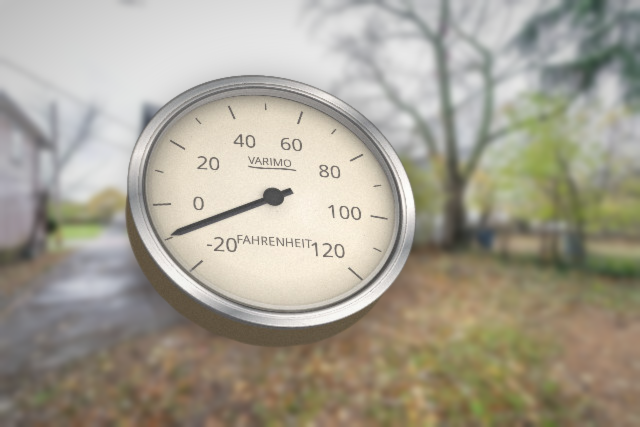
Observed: -10 °F
